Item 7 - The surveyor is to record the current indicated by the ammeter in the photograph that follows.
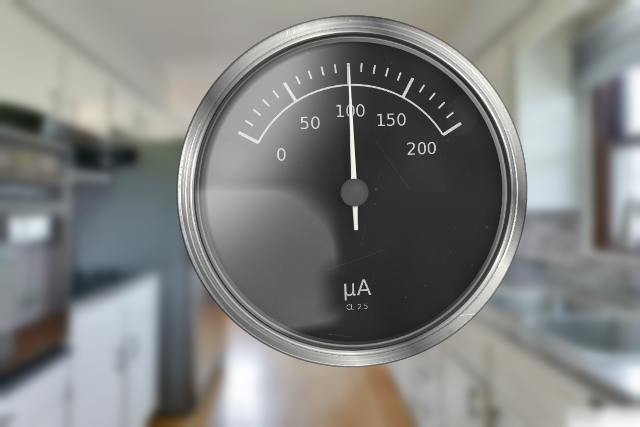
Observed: 100 µA
